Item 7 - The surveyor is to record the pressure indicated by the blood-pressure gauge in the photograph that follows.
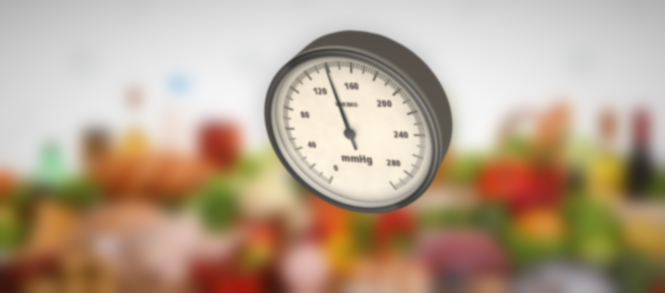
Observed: 140 mmHg
